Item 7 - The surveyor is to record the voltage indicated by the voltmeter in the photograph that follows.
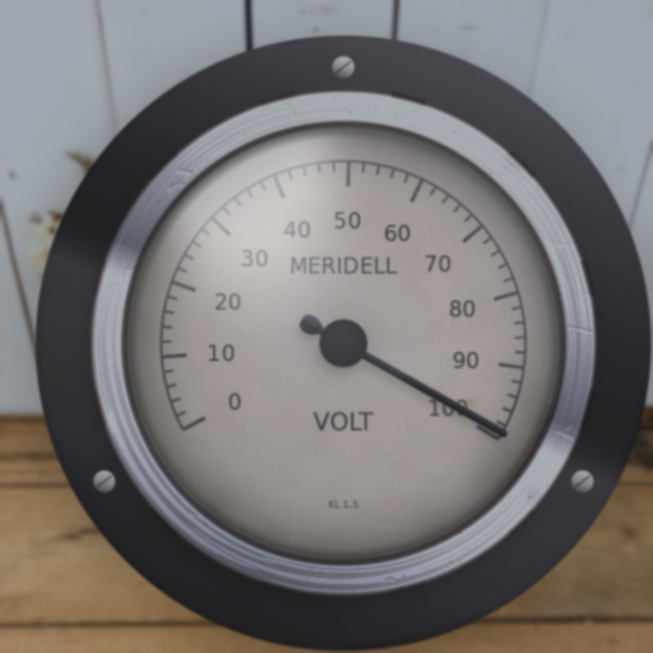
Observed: 99 V
